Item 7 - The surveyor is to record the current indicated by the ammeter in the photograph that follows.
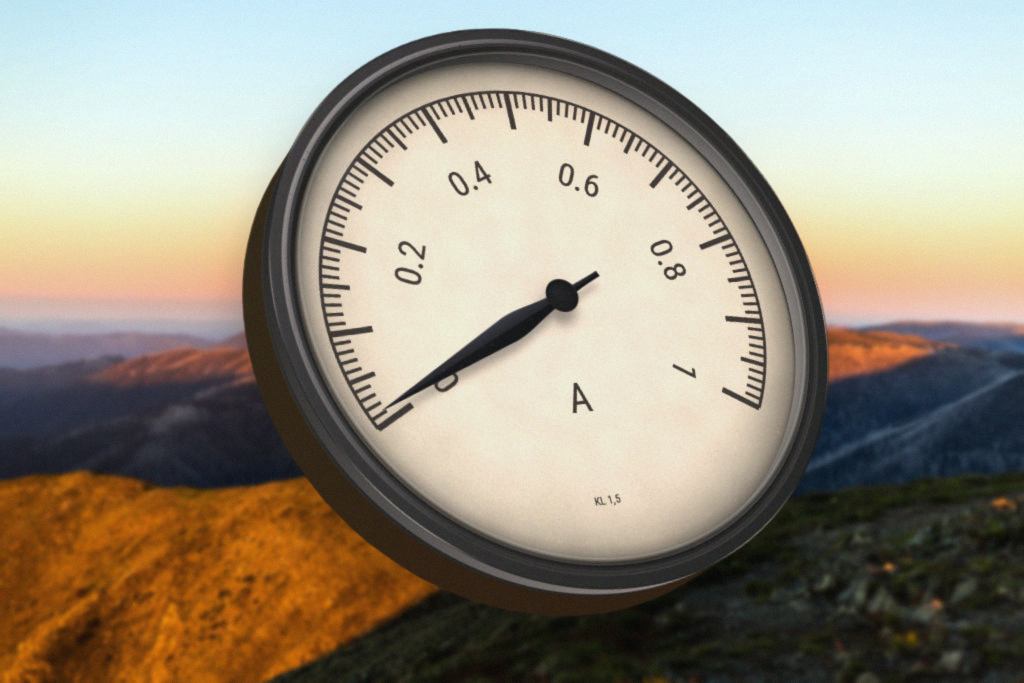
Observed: 0.01 A
